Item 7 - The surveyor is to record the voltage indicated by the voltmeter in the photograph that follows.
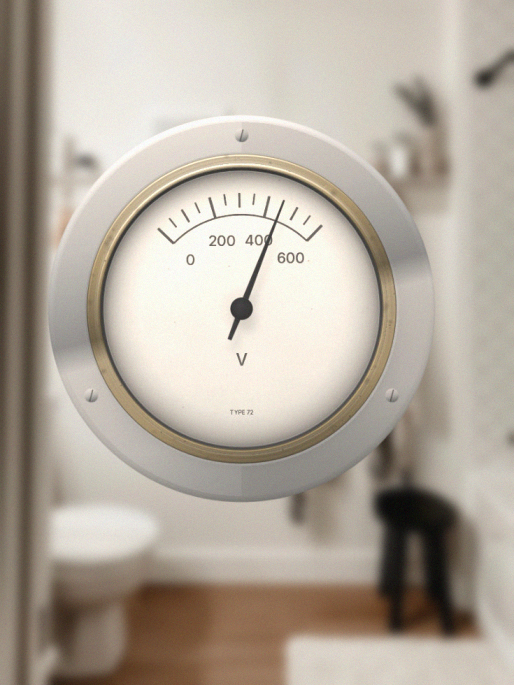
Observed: 450 V
